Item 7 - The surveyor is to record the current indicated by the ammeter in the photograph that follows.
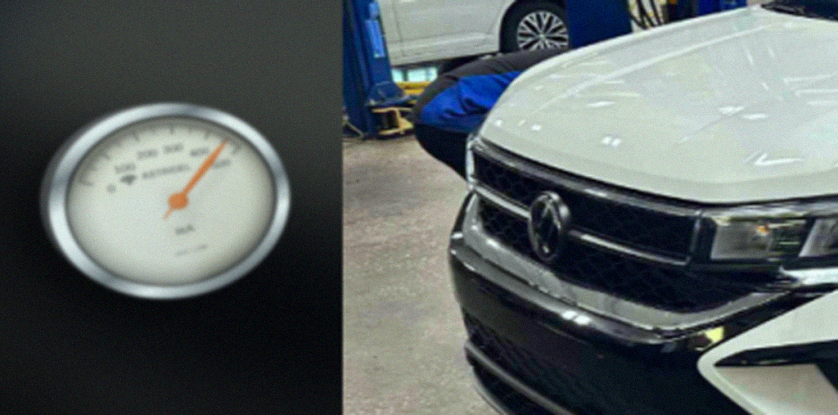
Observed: 450 mA
